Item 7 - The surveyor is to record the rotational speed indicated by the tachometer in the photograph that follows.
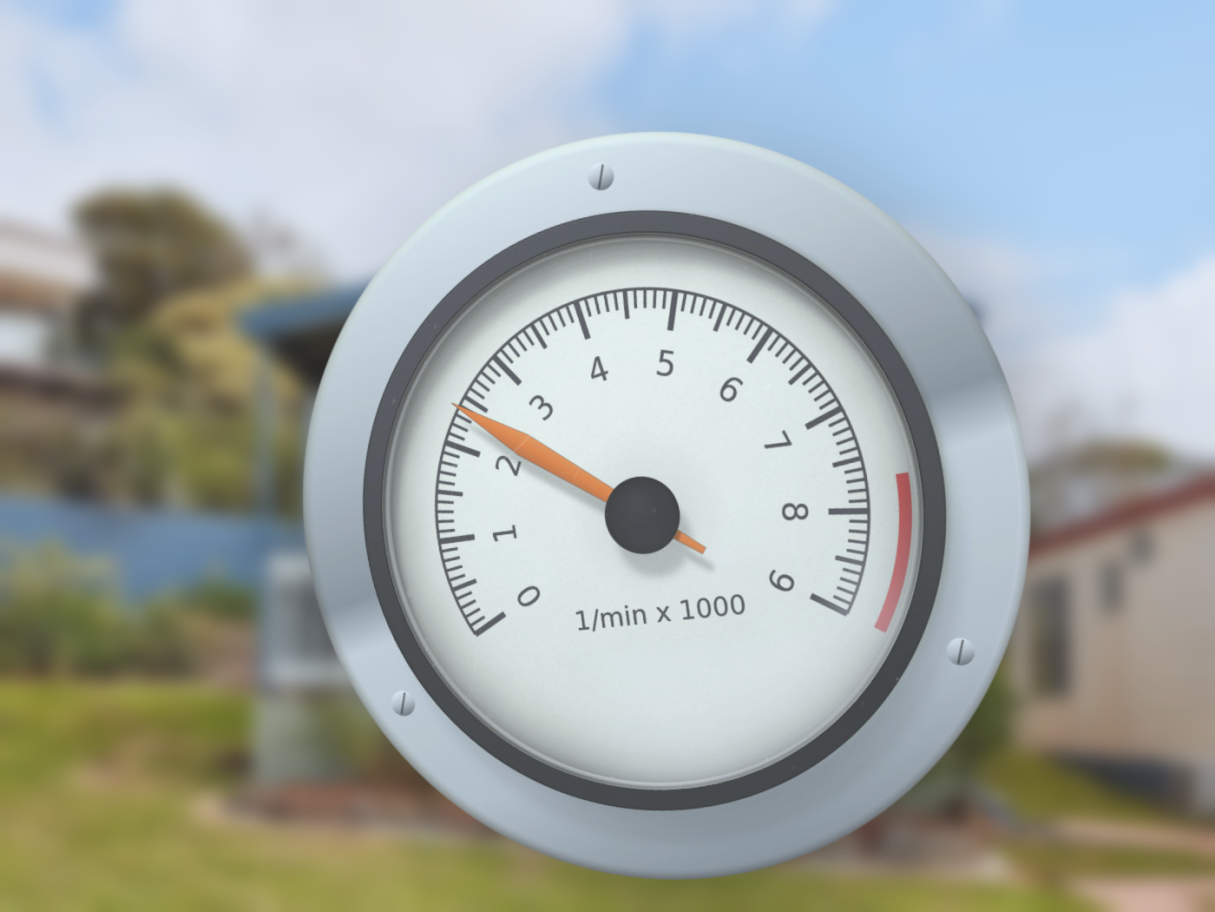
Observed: 2400 rpm
